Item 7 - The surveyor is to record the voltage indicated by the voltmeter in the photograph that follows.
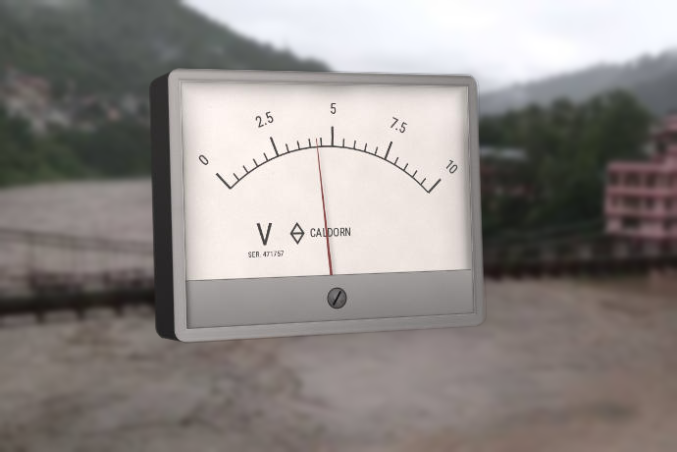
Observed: 4.25 V
